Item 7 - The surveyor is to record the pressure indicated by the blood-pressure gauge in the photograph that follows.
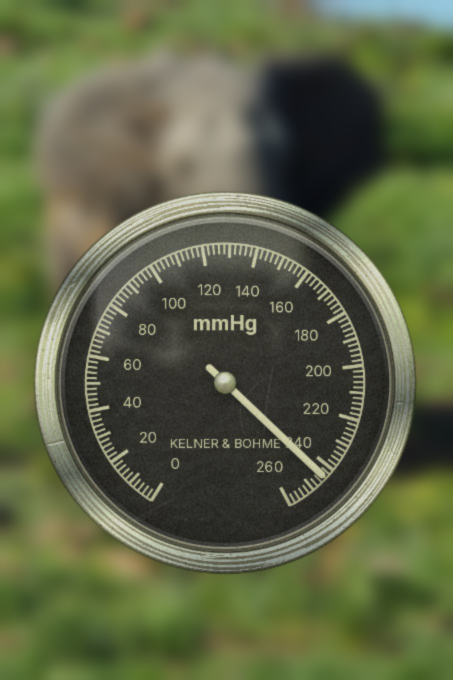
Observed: 244 mmHg
